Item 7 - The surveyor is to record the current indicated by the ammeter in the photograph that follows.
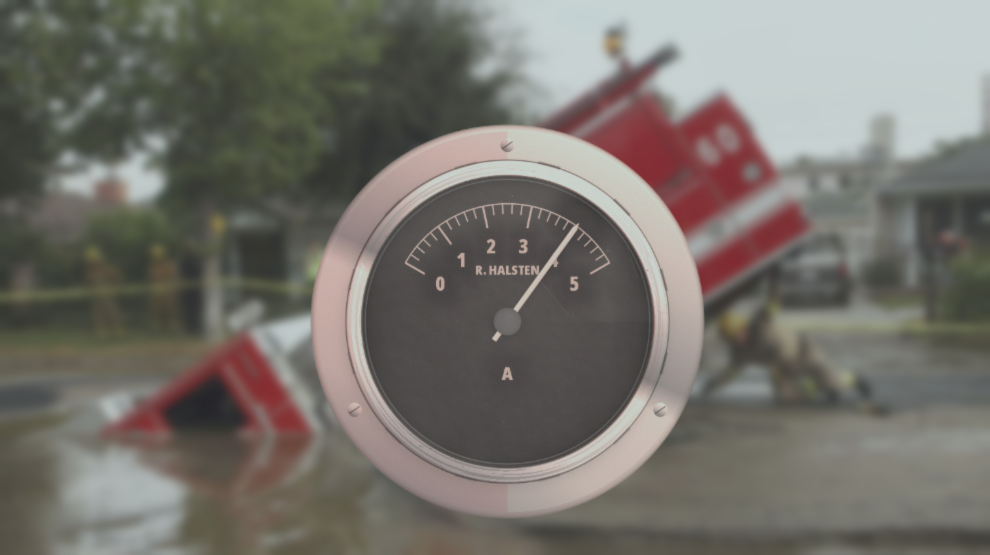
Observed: 4 A
